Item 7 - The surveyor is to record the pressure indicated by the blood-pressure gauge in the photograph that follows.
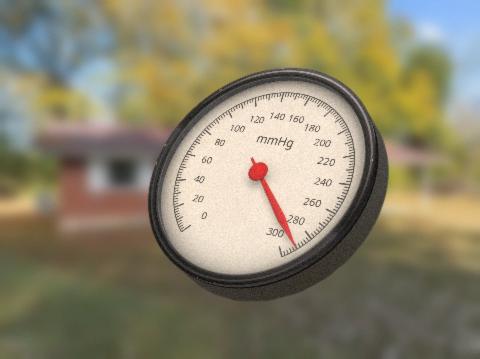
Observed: 290 mmHg
